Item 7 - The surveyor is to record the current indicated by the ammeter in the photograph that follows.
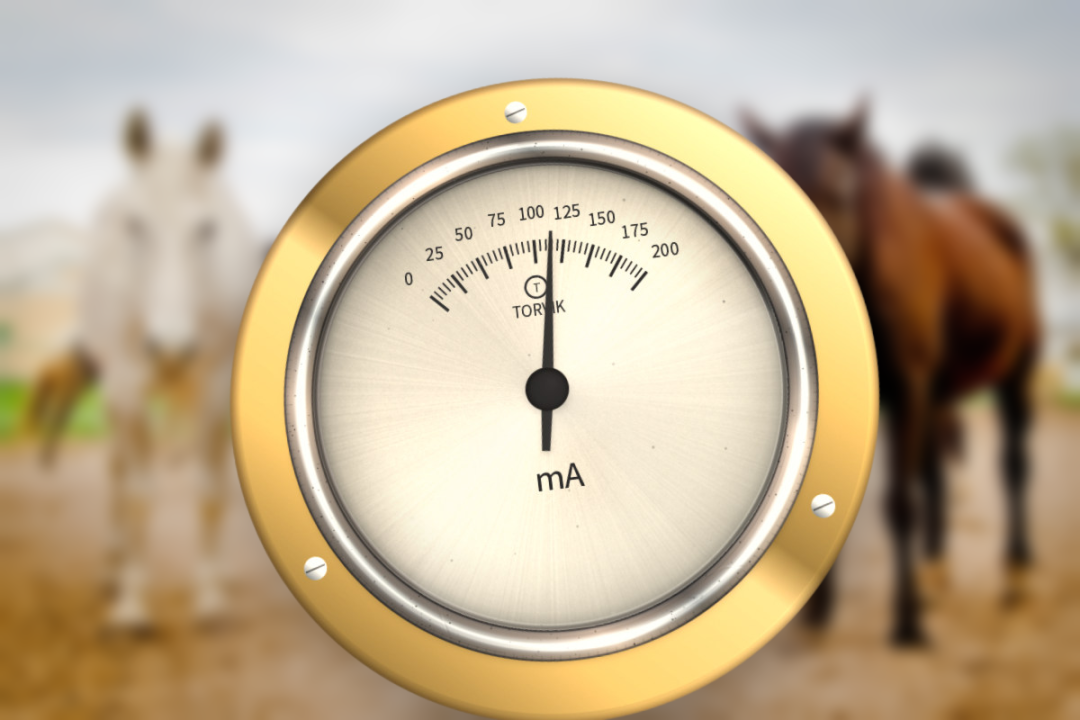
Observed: 115 mA
